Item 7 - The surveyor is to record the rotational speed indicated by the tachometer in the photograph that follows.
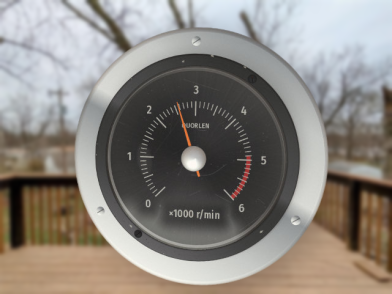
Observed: 2600 rpm
